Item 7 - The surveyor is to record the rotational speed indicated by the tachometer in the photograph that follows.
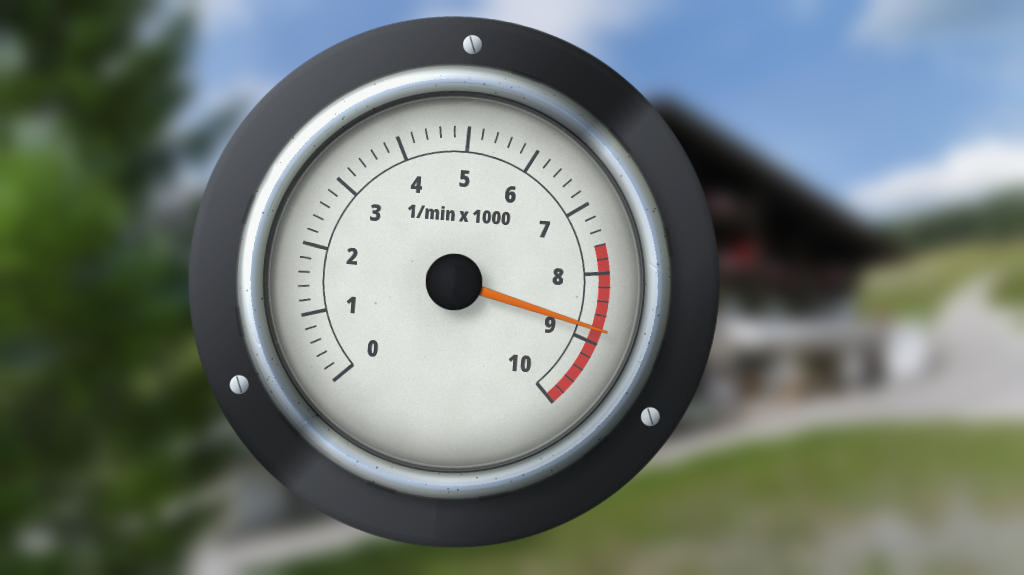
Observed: 8800 rpm
